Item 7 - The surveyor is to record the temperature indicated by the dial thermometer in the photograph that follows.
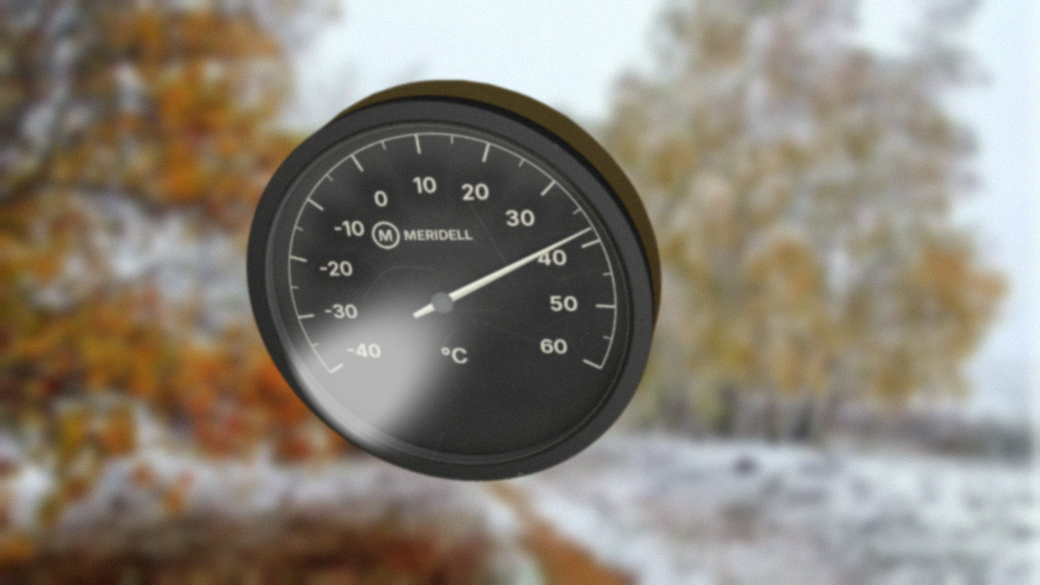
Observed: 37.5 °C
